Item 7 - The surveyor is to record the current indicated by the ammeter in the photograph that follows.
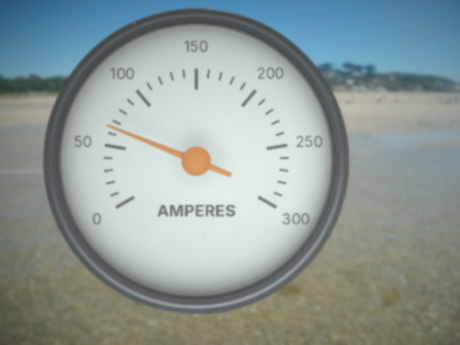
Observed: 65 A
